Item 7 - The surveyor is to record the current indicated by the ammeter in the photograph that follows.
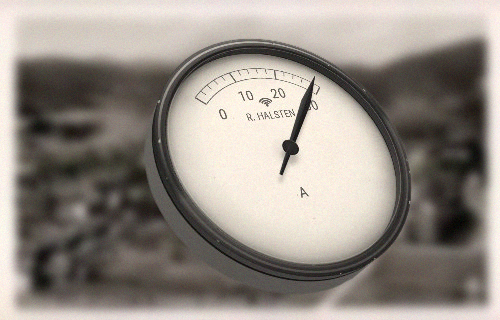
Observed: 28 A
